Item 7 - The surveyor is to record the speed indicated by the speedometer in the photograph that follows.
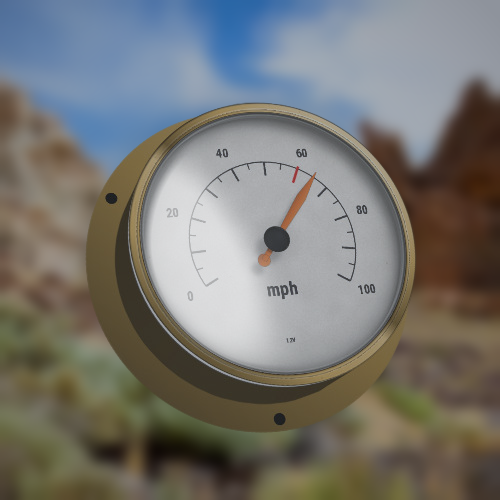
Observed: 65 mph
